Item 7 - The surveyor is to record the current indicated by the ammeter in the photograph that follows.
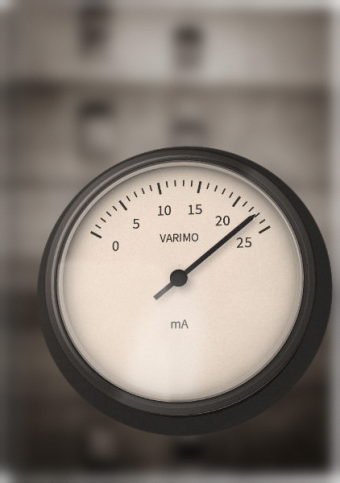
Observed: 23 mA
